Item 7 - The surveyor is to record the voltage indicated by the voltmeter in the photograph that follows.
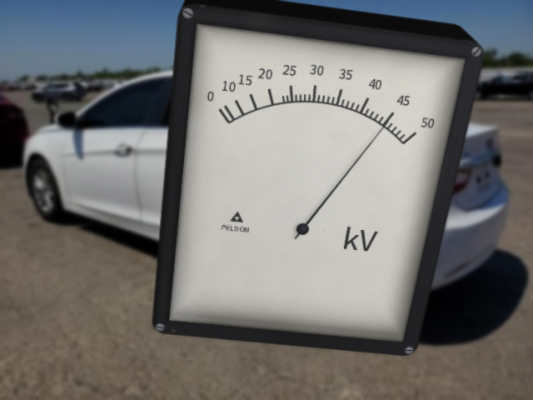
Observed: 45 kV
